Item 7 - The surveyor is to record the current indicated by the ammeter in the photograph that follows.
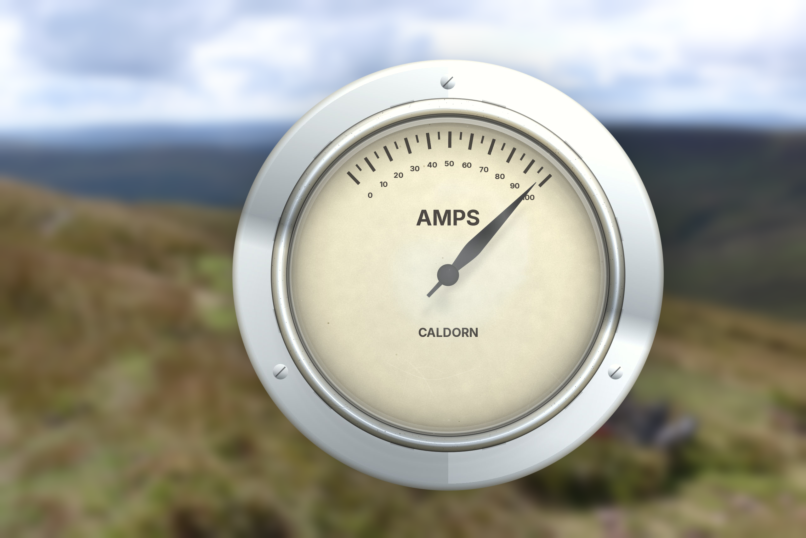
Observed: 97.5 A
